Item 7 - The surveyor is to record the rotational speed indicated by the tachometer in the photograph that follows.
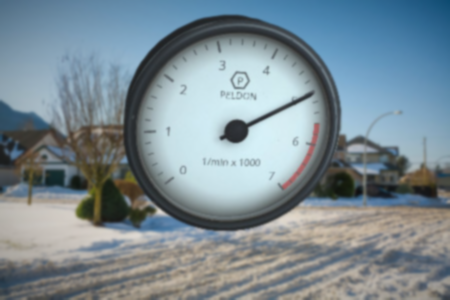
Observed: 5000 rpm
